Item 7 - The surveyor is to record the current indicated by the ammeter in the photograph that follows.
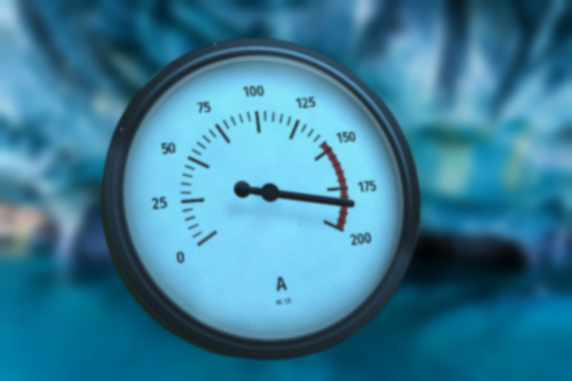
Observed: 185 A
